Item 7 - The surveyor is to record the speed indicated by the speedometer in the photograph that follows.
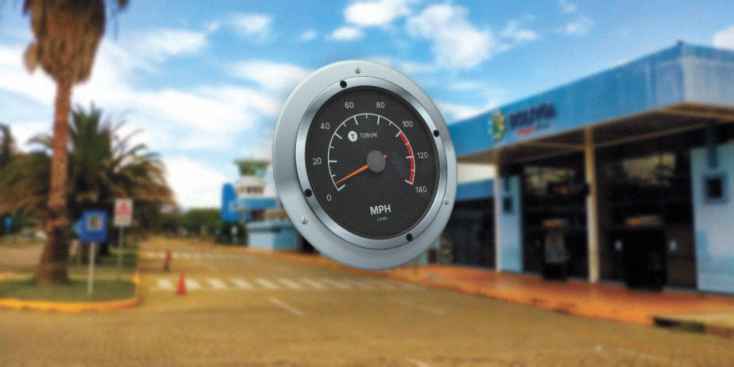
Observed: 5 mph
